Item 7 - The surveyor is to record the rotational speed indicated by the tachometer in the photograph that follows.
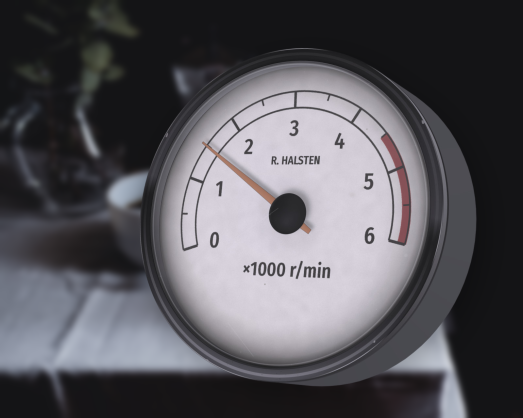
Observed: 1500 rpm
